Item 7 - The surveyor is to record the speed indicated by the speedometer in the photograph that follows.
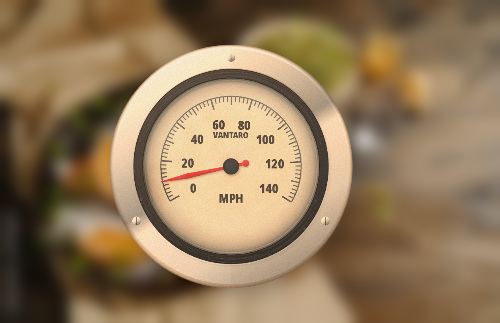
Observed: 10 mph
